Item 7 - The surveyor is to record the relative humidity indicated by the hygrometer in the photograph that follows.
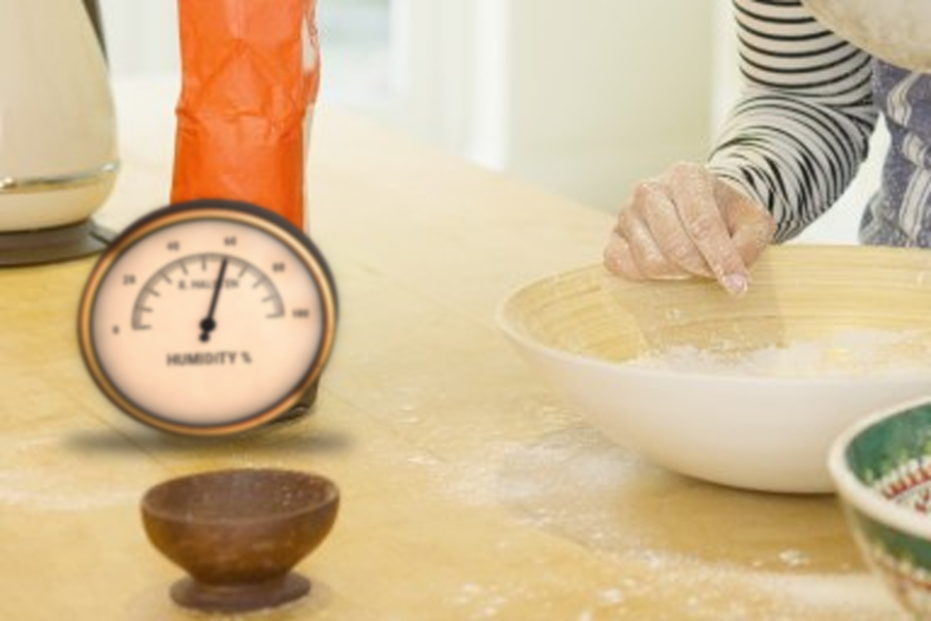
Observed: 60 %
